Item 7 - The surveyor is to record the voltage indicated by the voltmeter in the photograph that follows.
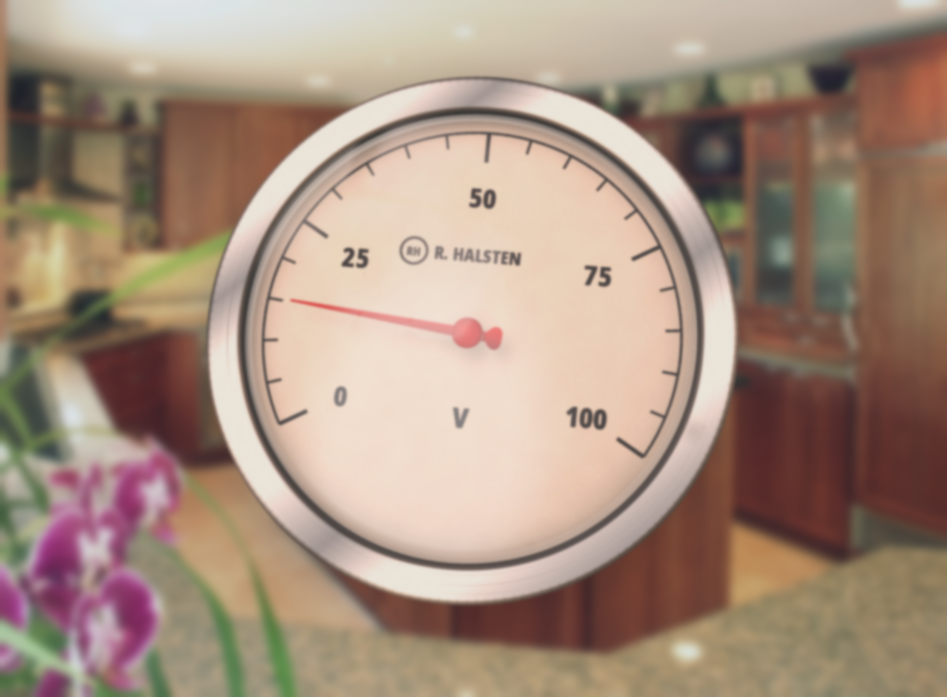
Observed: 15 V
